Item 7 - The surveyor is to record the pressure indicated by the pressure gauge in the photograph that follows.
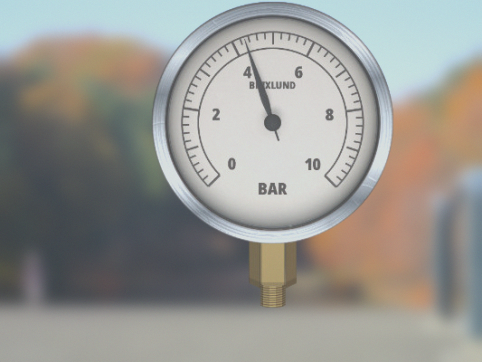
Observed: 4.3 bar
